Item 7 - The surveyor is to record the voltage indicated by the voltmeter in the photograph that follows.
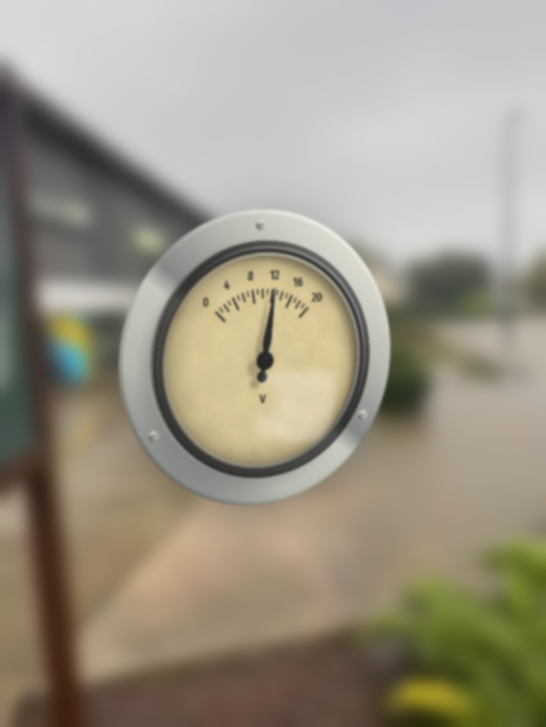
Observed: 12 V
